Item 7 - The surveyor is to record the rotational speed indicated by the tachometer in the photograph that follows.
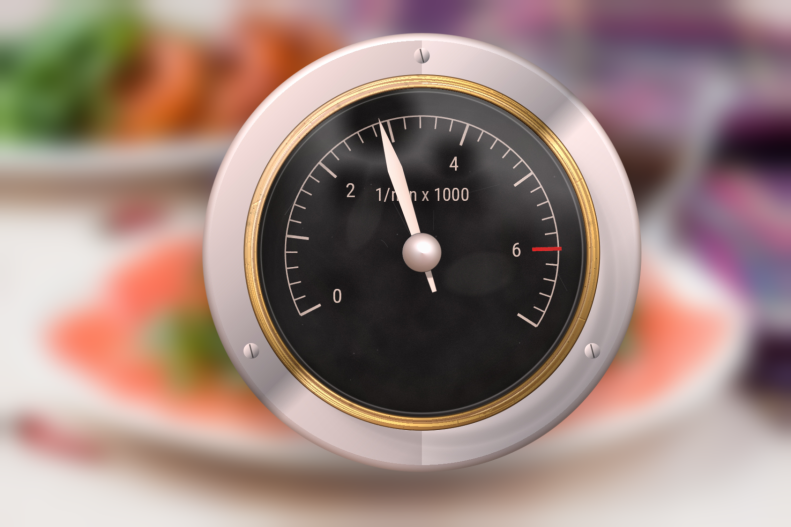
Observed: 2900 rpm
